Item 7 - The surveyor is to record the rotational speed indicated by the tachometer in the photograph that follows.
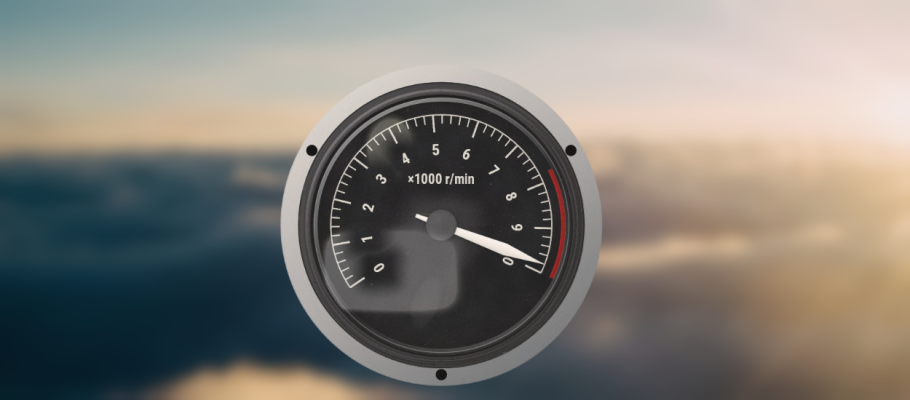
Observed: 9800 rpm
